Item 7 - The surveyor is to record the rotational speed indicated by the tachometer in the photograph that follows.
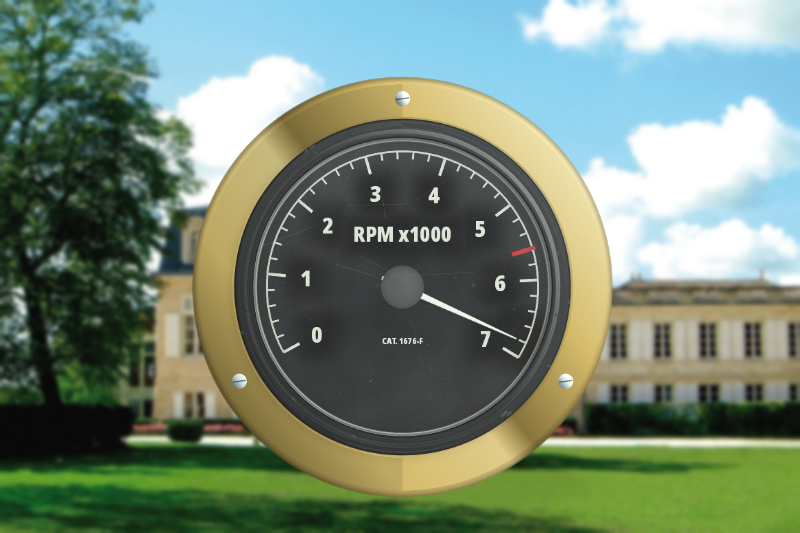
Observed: 6800 rpm
